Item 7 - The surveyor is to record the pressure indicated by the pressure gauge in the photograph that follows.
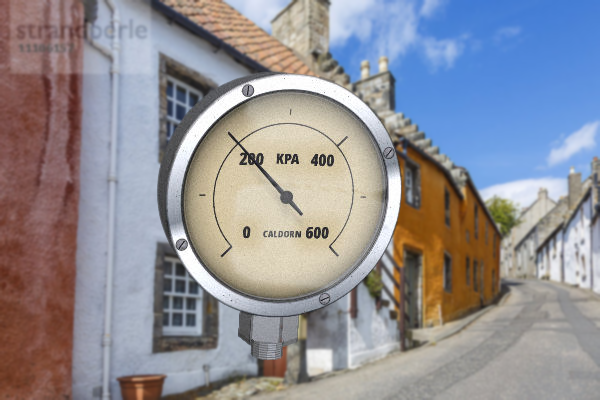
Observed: 200 kPa
